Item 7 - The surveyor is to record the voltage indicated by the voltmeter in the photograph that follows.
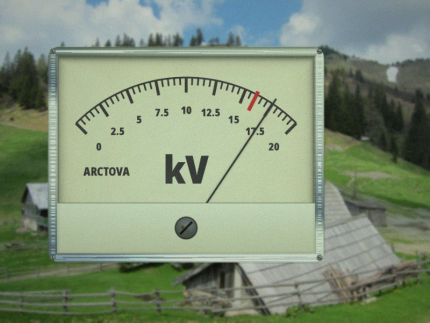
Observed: 17.5 kV
